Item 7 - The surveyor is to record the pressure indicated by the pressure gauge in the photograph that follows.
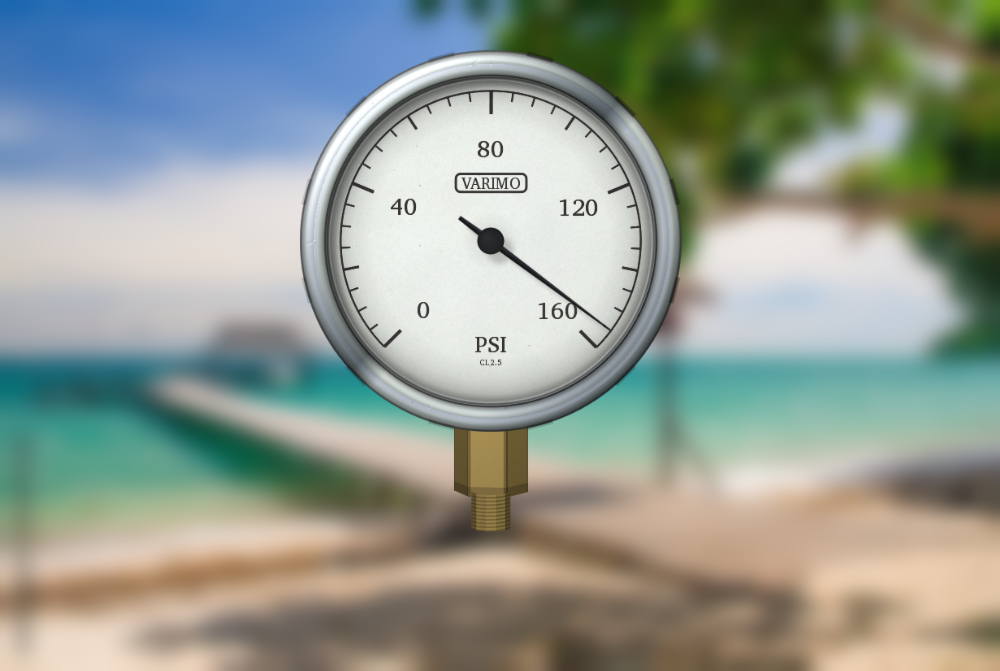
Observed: 155 psi
